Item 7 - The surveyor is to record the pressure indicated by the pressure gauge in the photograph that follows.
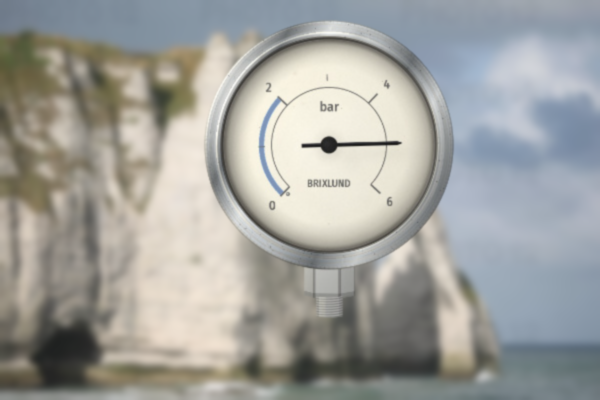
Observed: 5 bar
